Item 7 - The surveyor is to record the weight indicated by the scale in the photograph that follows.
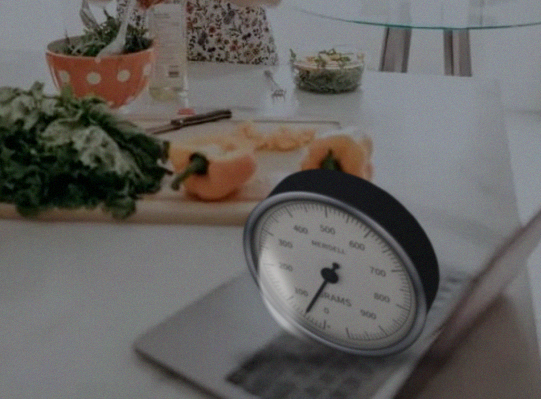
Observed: 50 g
